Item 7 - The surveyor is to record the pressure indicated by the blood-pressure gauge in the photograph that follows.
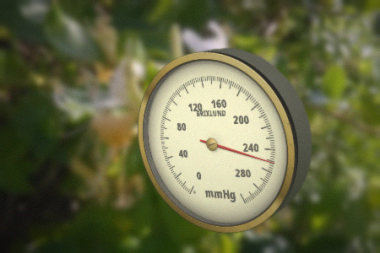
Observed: 250 mmHg
